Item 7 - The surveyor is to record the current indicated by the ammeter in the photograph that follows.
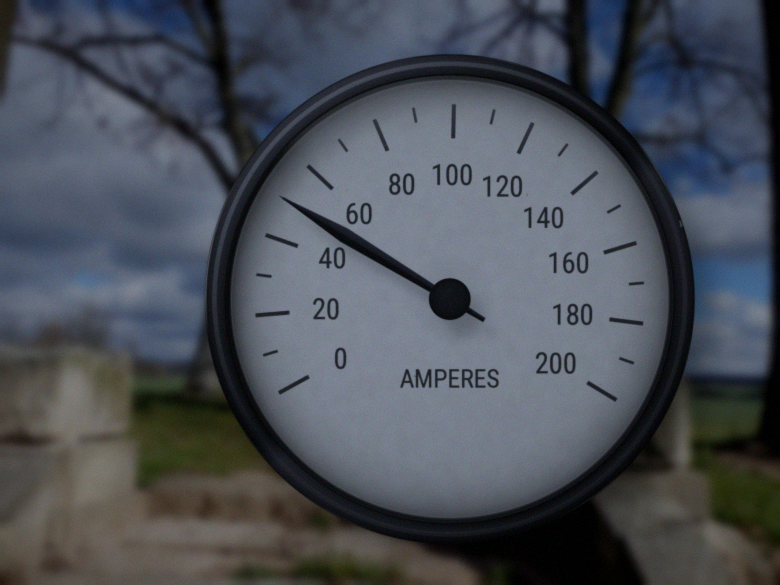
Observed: 50 A
